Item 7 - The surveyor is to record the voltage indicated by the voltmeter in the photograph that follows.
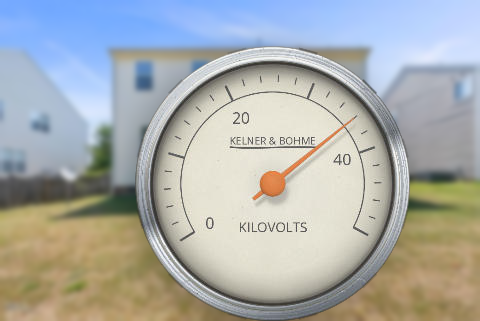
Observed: 36 kV
